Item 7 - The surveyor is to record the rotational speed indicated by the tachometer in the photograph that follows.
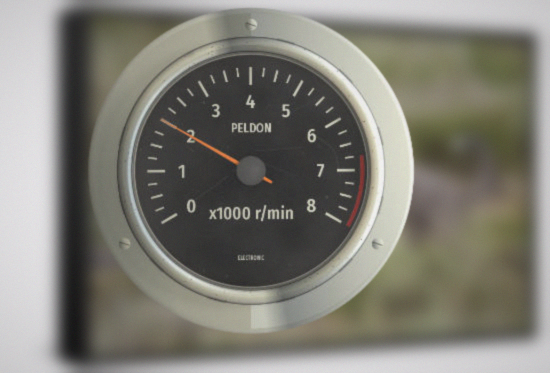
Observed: 2000 rpm
